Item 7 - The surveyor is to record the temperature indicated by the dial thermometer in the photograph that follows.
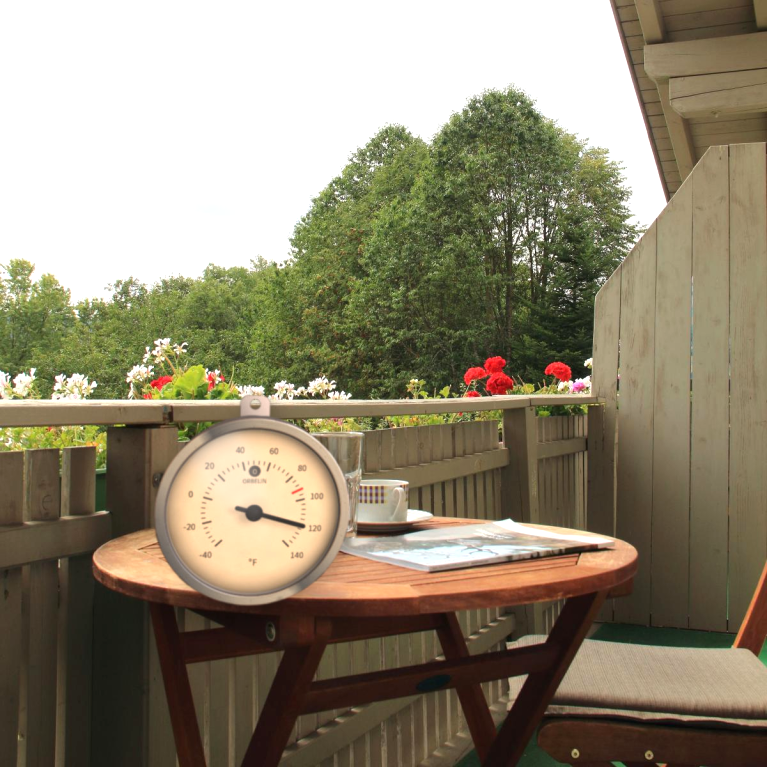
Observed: 120 °F
